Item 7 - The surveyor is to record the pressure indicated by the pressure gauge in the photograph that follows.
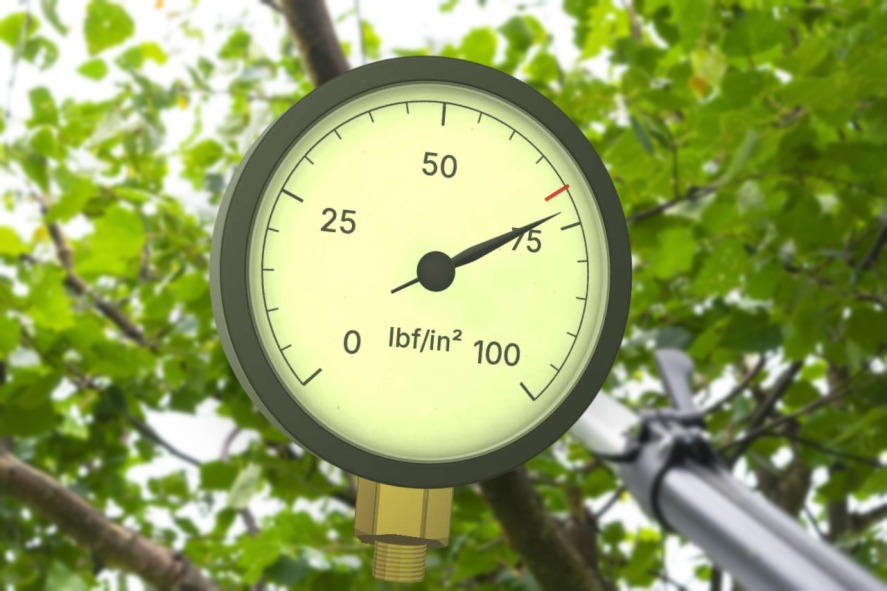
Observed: 72.5 psi
